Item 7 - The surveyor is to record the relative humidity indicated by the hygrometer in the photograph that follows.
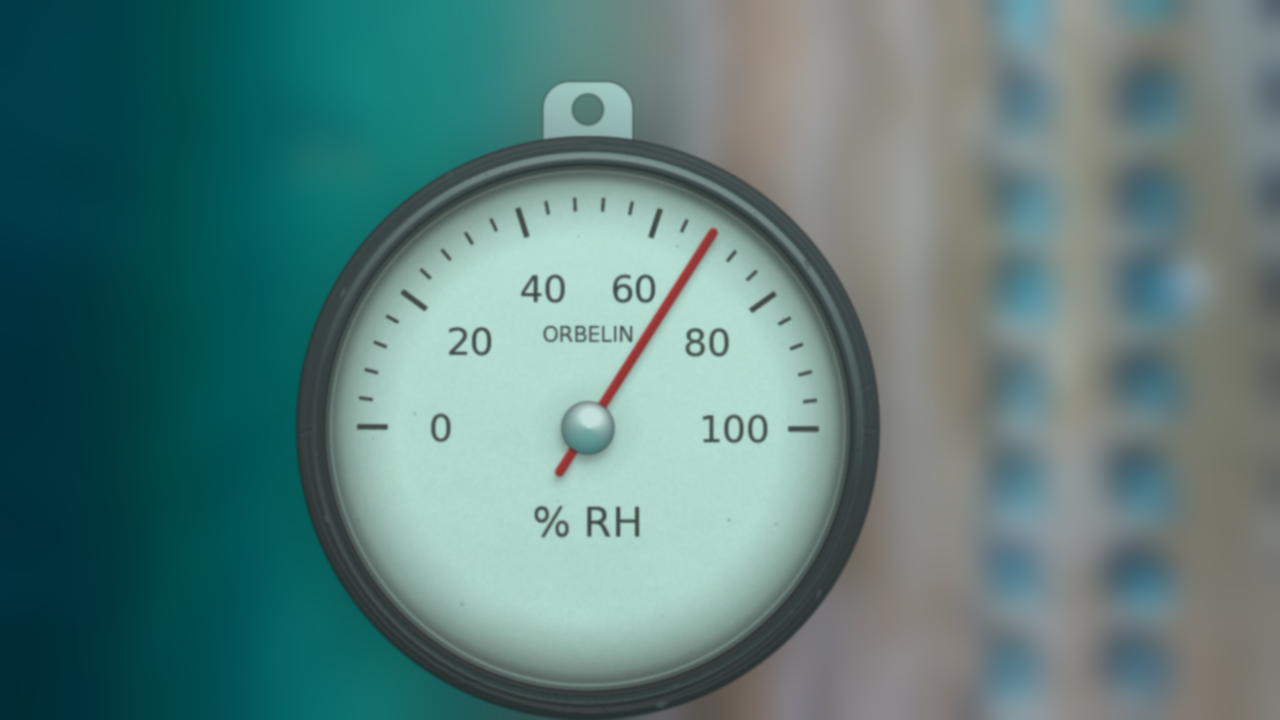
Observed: 68 %
